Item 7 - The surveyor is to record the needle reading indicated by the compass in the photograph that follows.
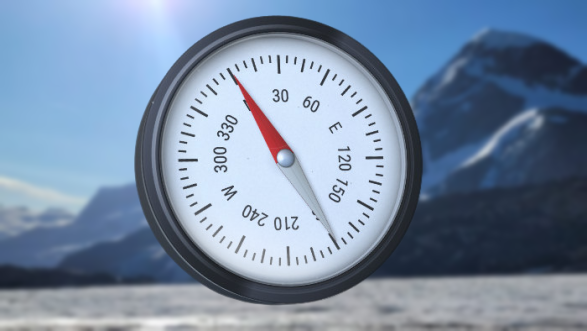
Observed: 0 °
